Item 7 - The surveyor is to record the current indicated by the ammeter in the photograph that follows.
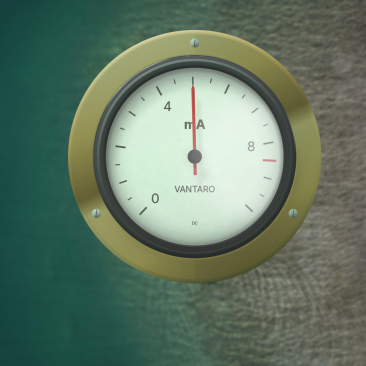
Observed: 5 mA
